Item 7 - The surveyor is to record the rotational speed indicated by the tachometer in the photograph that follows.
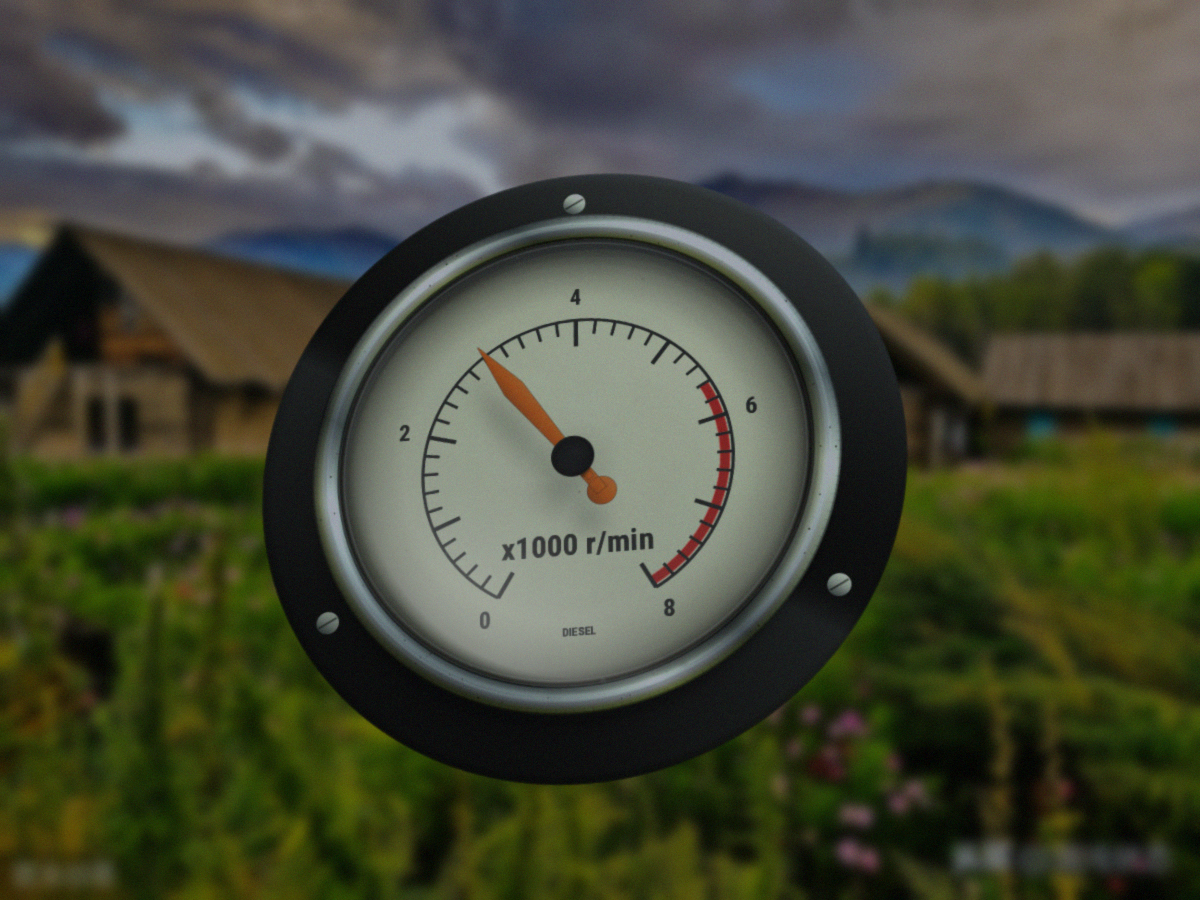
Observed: 3000 rpm
